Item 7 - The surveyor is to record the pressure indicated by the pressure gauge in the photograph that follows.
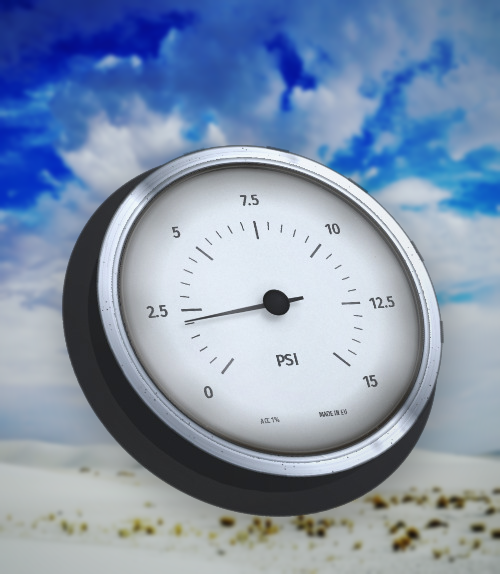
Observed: 2 psi
